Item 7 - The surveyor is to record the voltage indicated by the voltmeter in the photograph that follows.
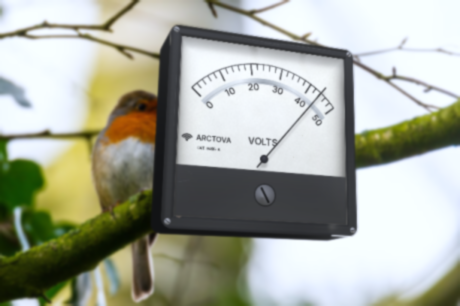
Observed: 44 V
